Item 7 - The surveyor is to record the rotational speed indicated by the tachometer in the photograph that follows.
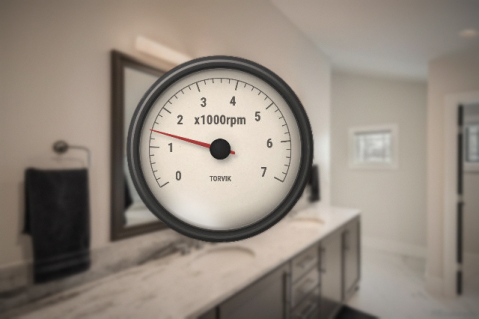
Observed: 1400 rpm
